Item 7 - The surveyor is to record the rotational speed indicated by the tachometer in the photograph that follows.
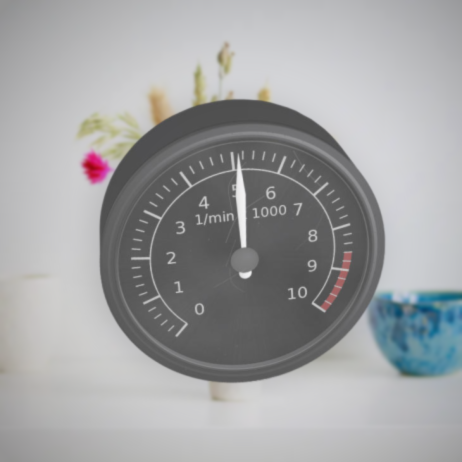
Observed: 5100 rpm
